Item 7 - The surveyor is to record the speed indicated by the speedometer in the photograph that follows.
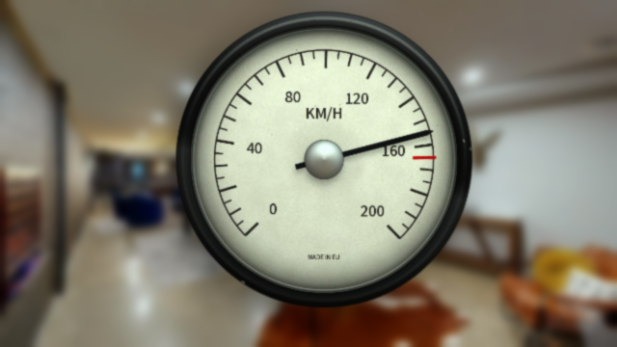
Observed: 155 km/h
